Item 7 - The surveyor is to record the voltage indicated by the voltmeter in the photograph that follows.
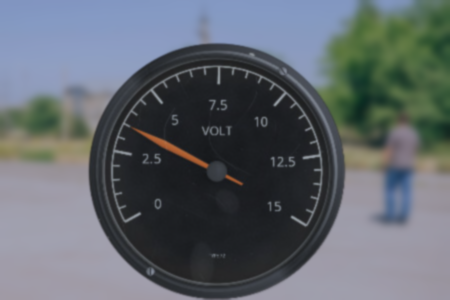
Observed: 3.5 V
